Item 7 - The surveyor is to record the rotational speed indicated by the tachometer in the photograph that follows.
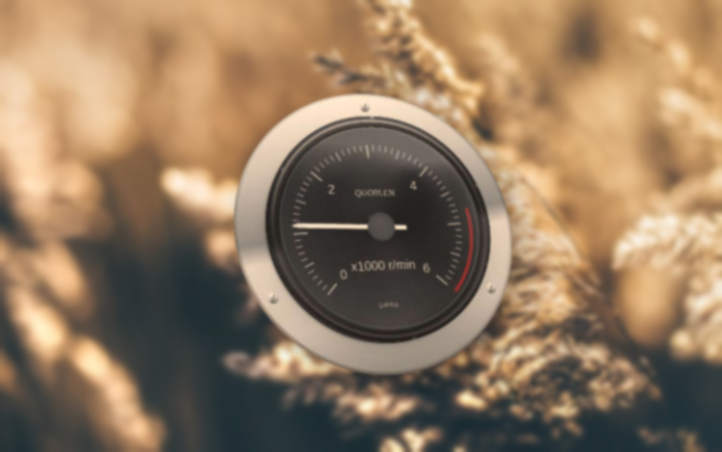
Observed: 1100 rpm
